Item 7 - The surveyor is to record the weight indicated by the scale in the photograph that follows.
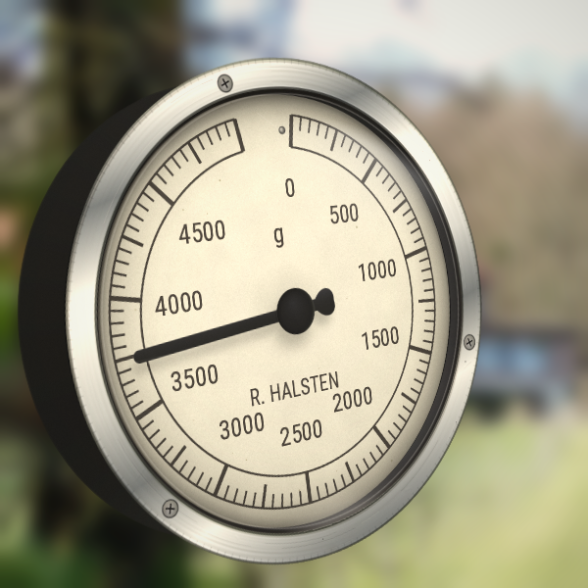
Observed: 3750 g
